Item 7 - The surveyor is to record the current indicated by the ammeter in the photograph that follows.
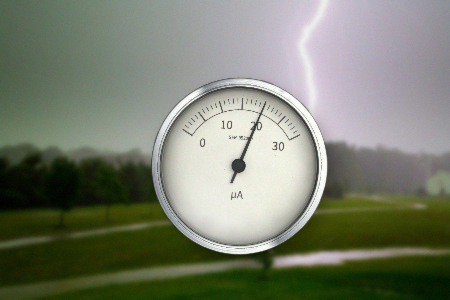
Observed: 20 µA
